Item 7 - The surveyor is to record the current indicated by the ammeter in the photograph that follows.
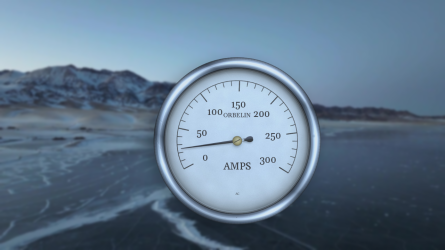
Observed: 25 A
